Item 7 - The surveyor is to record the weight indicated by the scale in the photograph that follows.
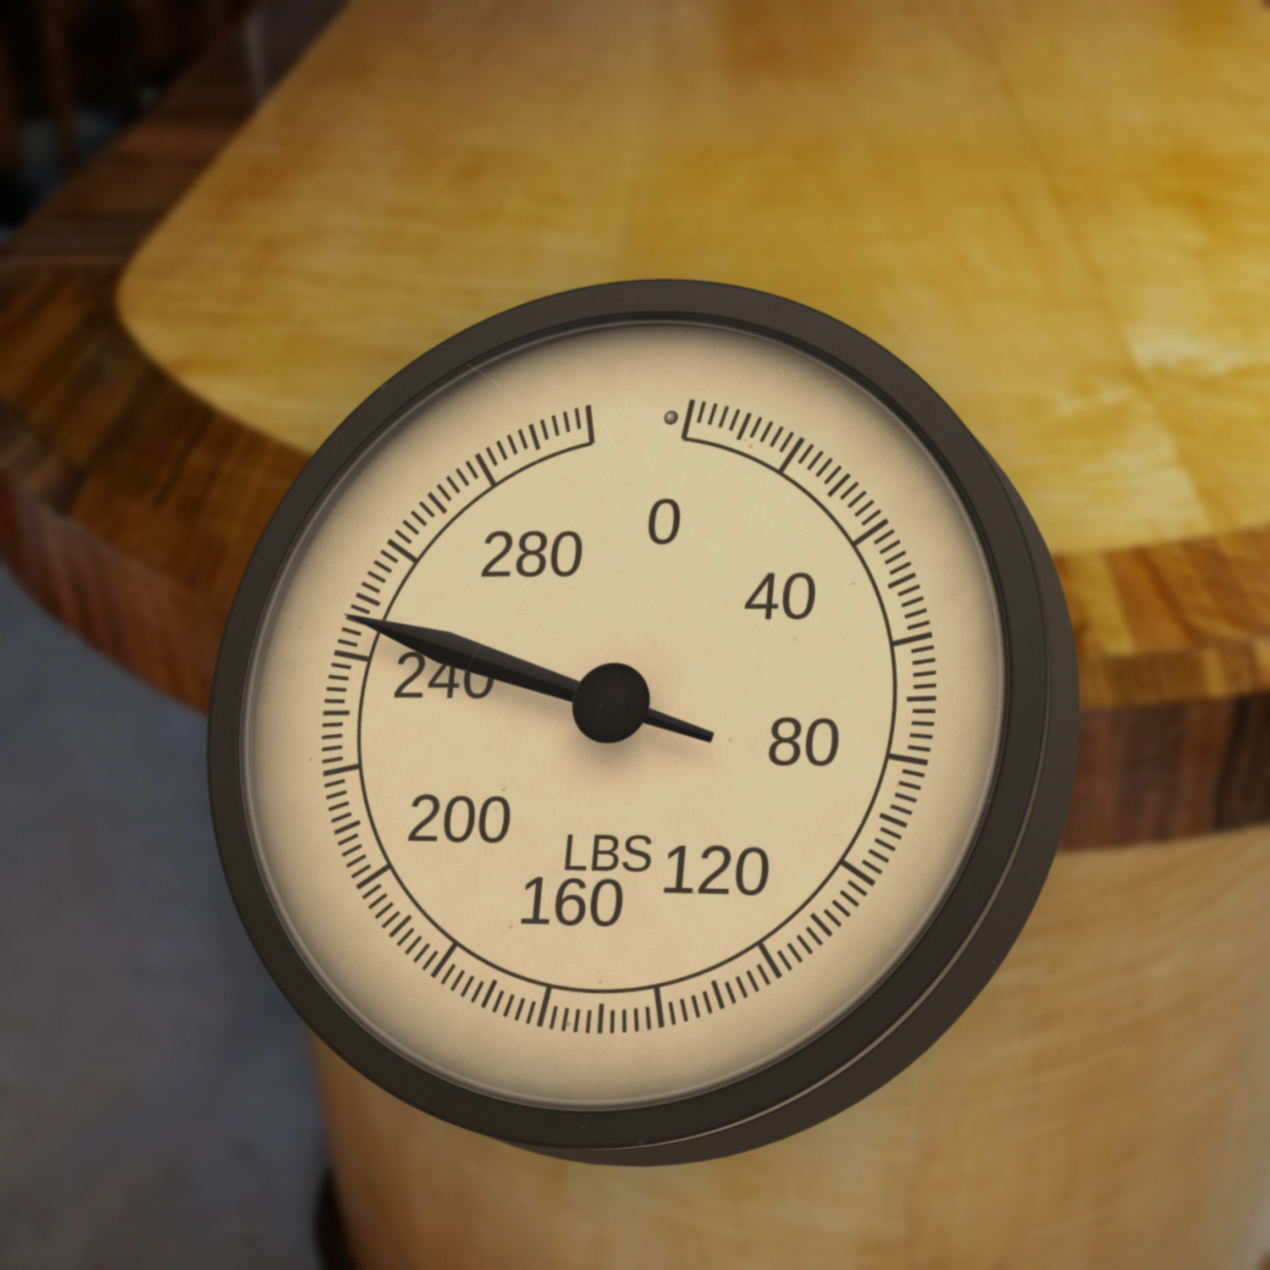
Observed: 246 lb
